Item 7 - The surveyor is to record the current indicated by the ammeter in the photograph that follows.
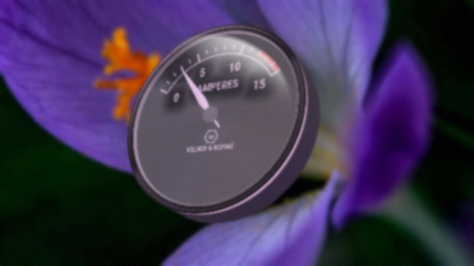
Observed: 3 A
